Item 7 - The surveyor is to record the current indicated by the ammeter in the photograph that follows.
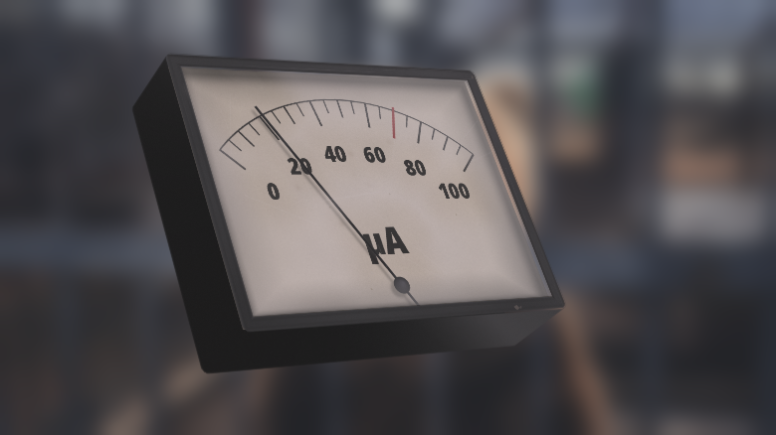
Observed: 20 µA
